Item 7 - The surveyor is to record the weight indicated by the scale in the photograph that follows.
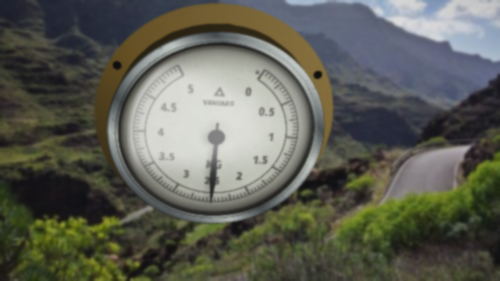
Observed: 2.5 kg
